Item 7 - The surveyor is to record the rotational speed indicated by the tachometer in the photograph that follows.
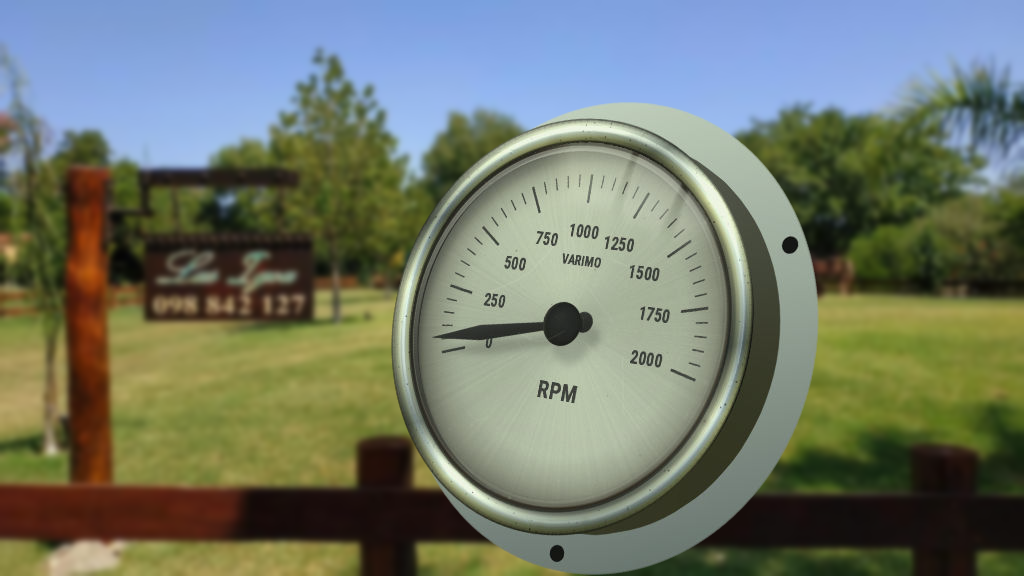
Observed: 50 rpm
